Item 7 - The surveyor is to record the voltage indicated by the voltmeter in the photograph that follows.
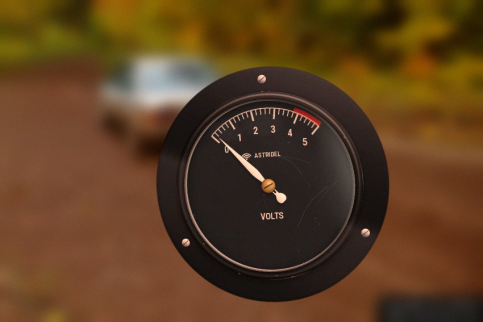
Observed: 0.2 V
